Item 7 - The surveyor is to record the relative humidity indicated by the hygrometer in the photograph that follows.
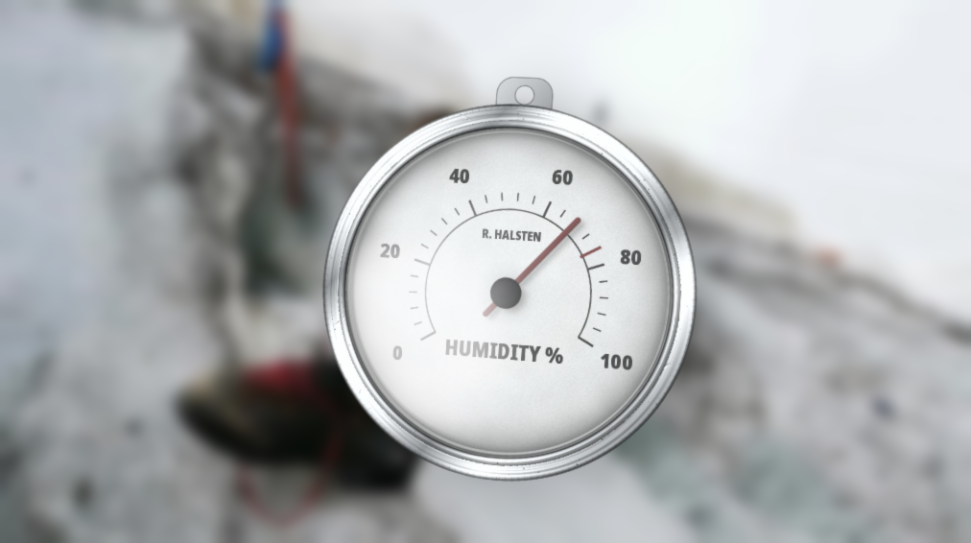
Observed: 68 %
